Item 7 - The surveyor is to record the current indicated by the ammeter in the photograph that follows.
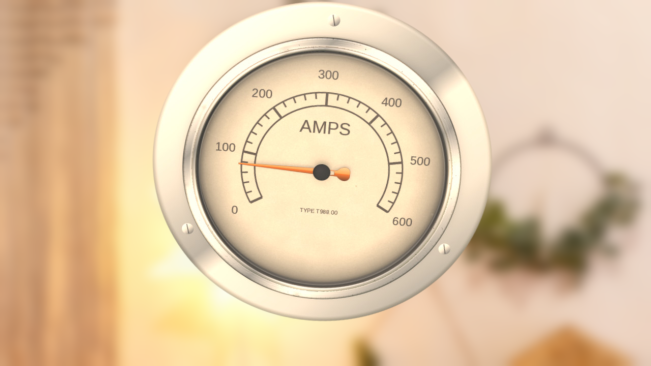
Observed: 80 A
